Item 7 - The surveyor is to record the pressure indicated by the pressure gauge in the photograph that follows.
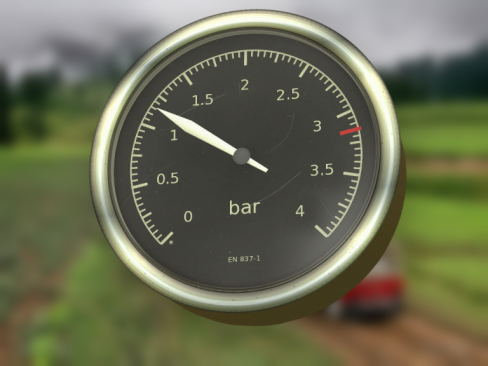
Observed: 1.15 bar
